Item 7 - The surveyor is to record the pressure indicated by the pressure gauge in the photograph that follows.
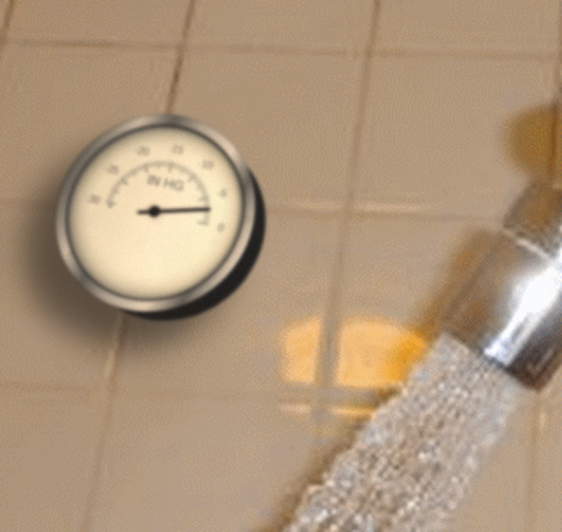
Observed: -2.5 inHg
